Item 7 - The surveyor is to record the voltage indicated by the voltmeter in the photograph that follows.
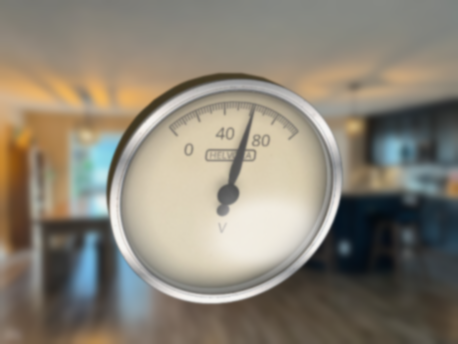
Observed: 60 V
